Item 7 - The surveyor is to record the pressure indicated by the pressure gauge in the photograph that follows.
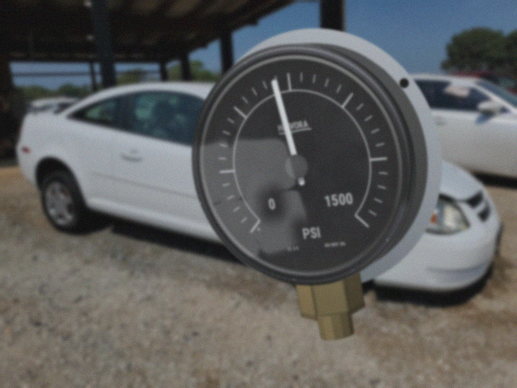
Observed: 700 psi
